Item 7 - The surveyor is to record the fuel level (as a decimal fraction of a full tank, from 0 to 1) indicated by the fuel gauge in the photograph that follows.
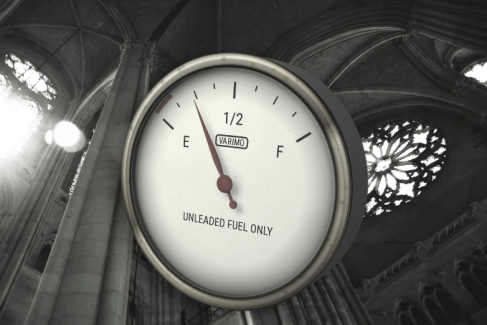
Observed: 0.25
